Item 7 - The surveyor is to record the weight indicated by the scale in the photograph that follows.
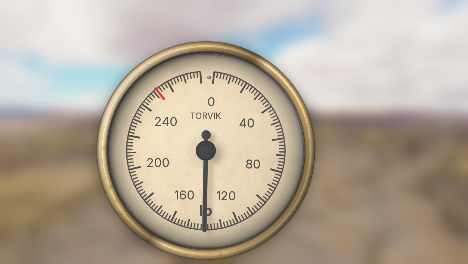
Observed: 140 lb
